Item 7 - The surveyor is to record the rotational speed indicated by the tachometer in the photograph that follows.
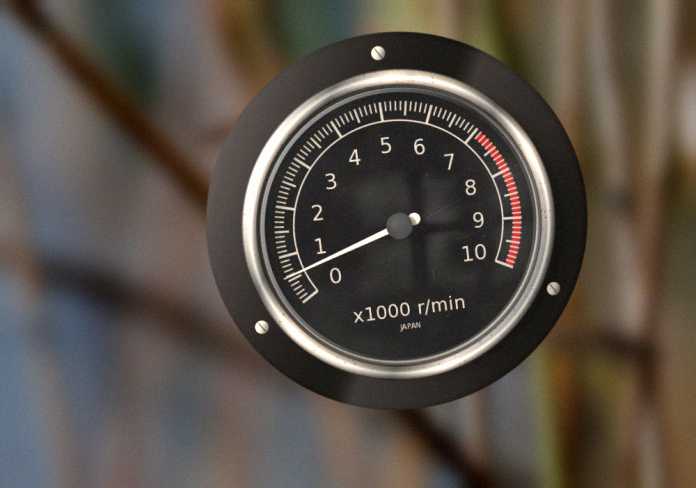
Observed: 600 rpm
